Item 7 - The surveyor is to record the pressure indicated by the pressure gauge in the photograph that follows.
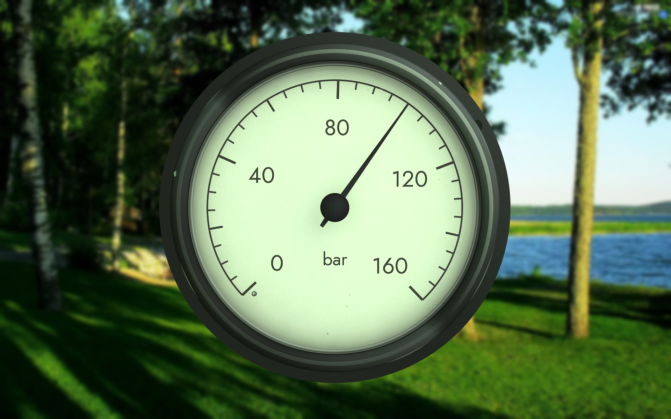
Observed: 100 bar
